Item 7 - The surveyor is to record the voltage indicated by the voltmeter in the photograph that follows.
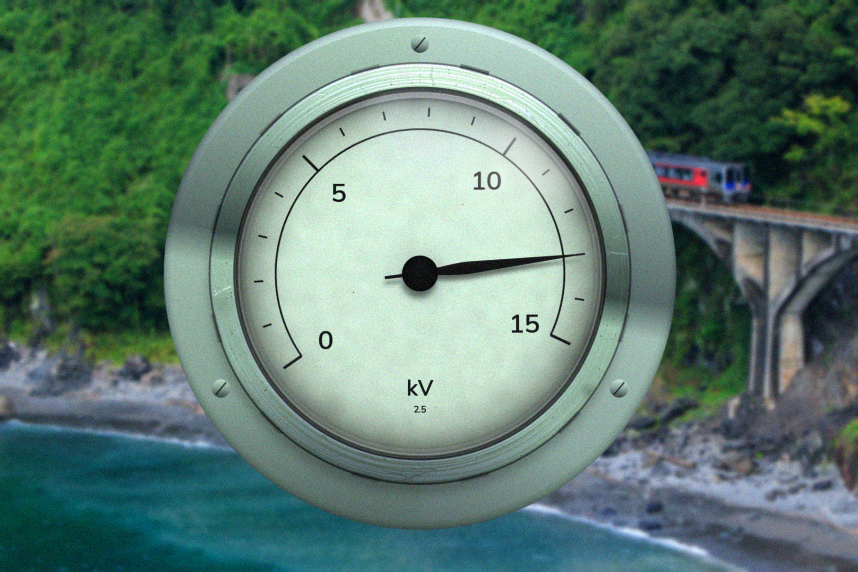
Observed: 13 kV
